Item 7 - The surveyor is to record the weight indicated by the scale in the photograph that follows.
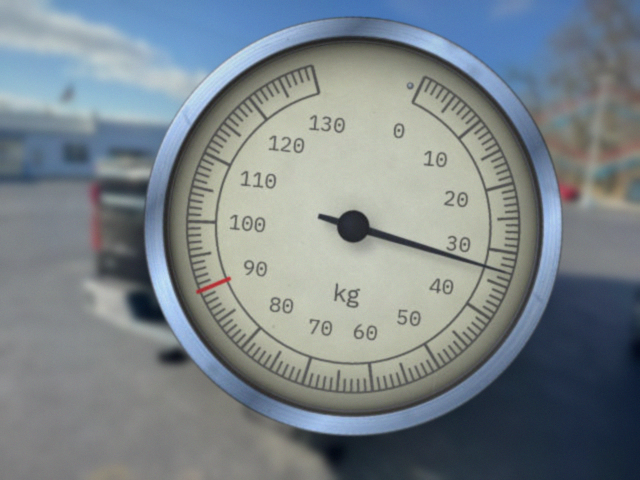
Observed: 33 kg
